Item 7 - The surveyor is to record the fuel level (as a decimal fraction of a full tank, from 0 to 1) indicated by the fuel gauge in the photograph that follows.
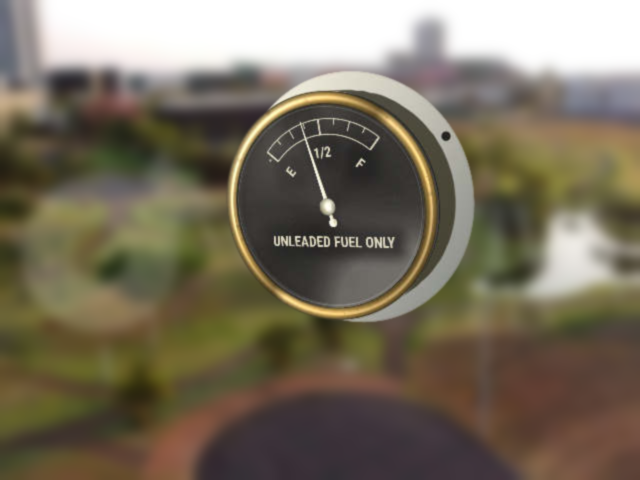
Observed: 0.375
